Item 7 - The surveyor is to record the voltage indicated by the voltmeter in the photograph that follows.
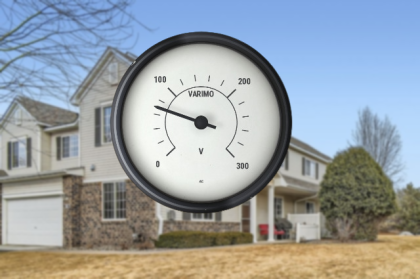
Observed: 70 V
